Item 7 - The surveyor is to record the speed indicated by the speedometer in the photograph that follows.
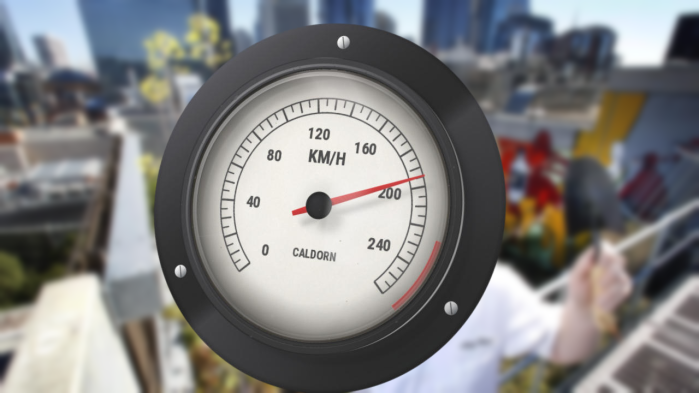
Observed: 195 km/h
